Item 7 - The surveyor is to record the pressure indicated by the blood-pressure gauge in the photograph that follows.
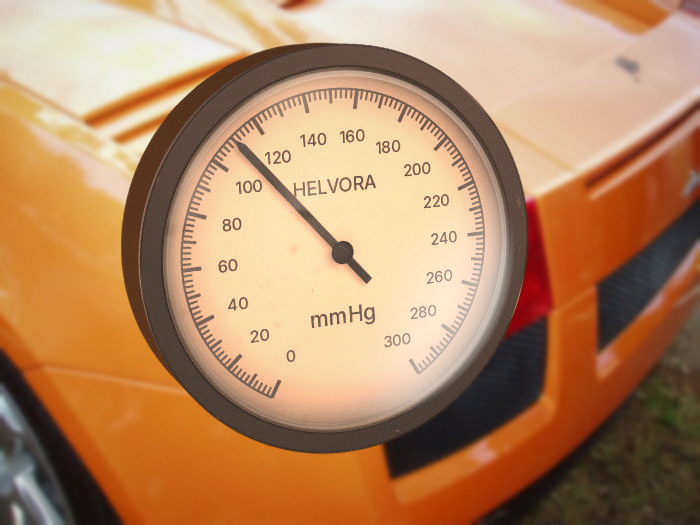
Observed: 110 mmHg
